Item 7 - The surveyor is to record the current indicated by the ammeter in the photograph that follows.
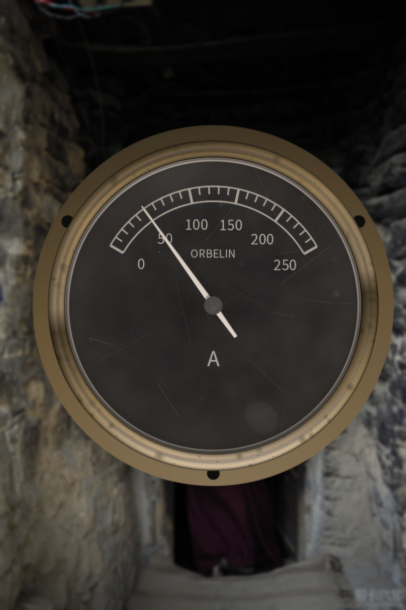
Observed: 50 A
